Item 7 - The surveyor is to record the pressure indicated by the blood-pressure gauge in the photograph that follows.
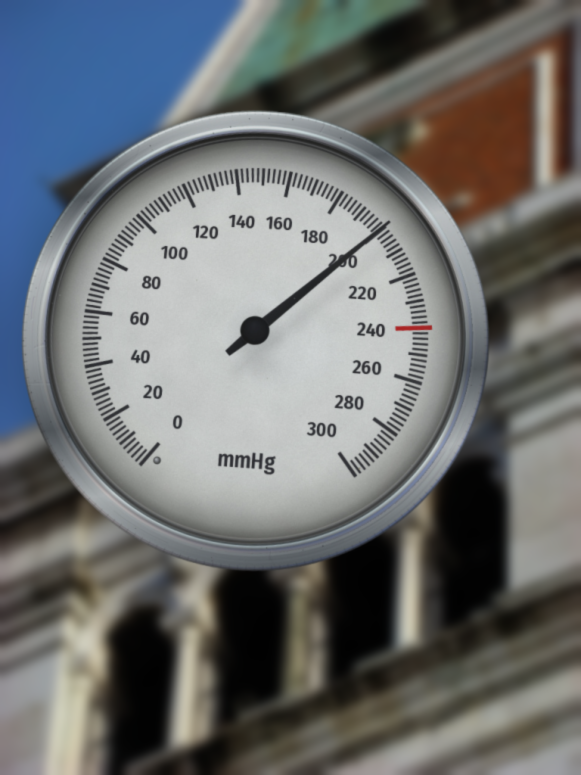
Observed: 200 mmHg
